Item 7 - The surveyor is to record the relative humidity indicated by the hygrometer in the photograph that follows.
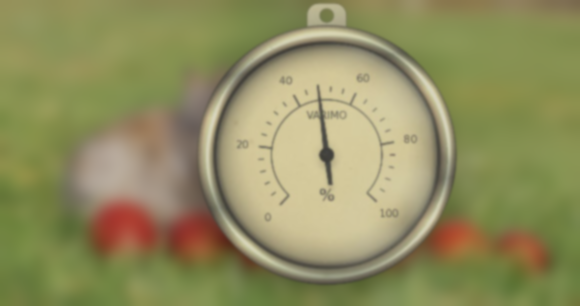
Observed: 48 %
